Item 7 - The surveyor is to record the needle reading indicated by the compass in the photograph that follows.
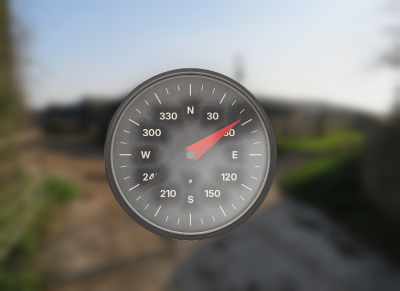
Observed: 55 °
